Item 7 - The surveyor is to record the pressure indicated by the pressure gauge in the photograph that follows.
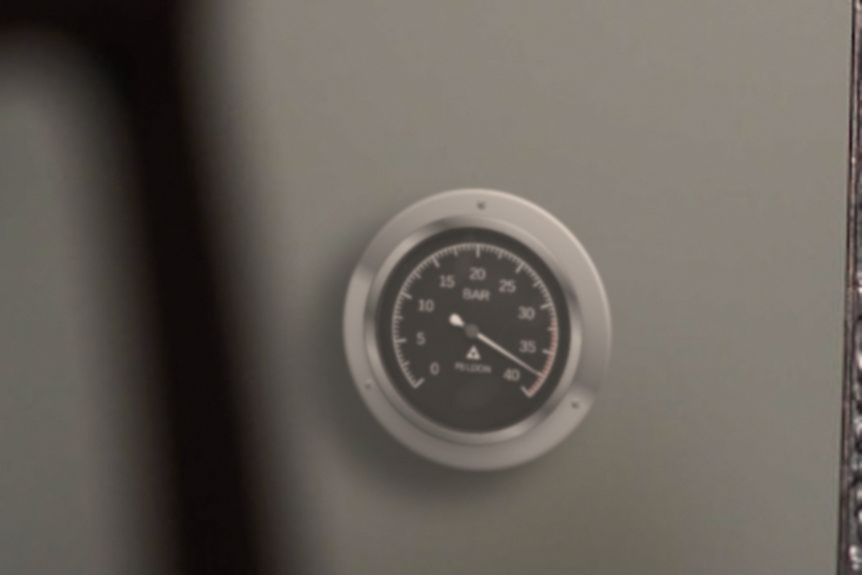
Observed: 37.5 bar
